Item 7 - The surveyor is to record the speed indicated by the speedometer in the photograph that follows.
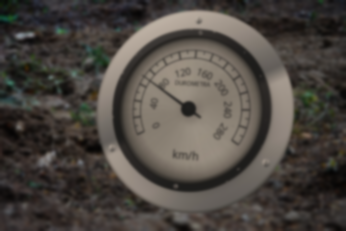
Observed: 70 km/h
